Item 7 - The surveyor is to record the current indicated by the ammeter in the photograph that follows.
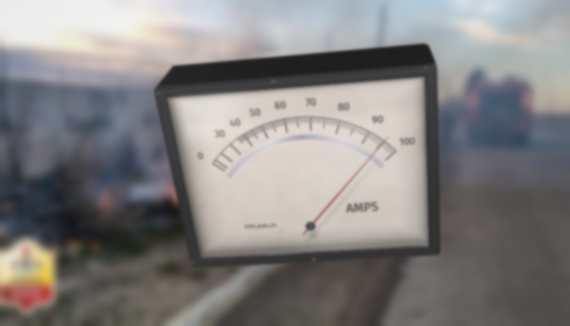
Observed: 95 A
